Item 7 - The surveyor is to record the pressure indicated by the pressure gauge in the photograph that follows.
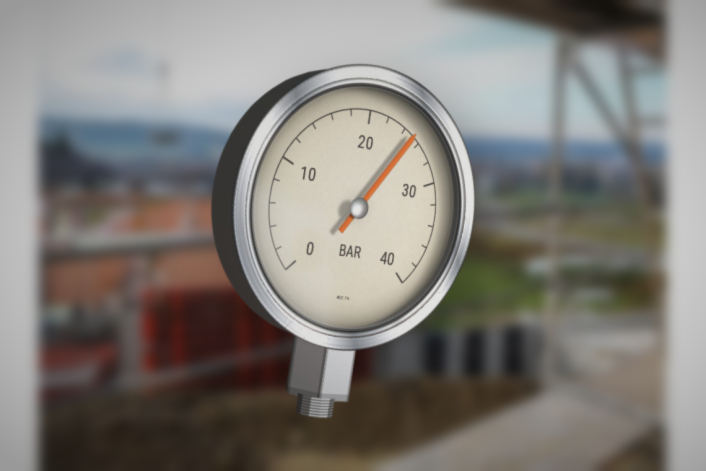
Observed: 25 bar
